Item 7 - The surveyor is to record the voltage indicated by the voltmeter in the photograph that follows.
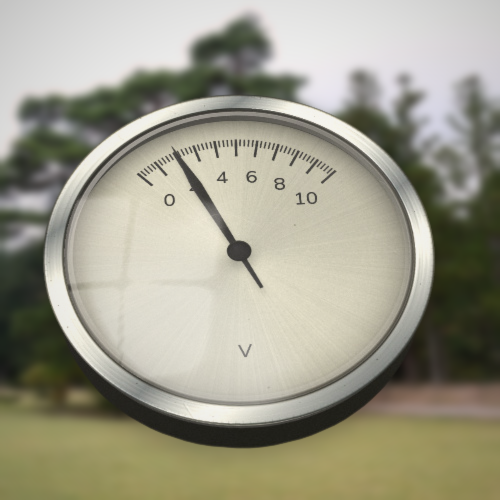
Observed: 2 V
